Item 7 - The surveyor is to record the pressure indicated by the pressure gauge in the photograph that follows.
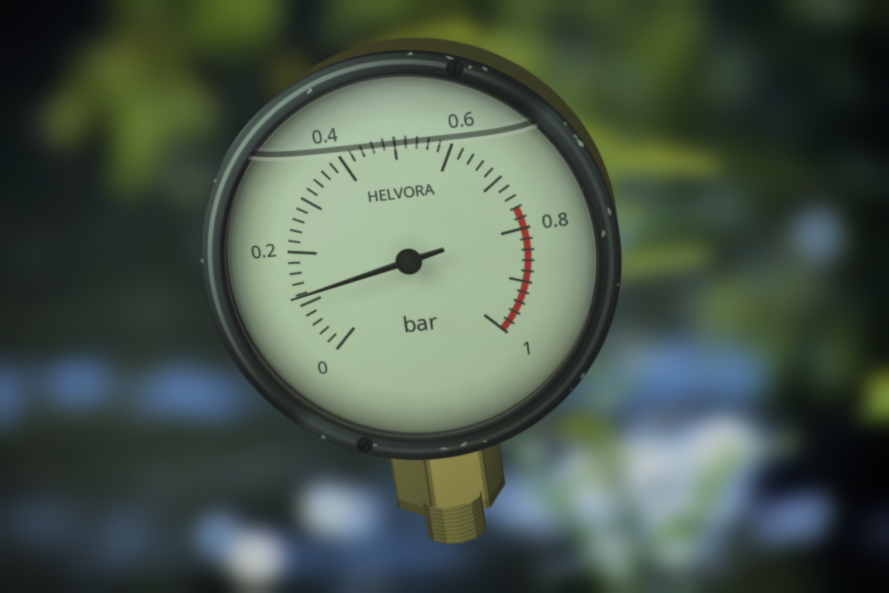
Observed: 0.12 bar
